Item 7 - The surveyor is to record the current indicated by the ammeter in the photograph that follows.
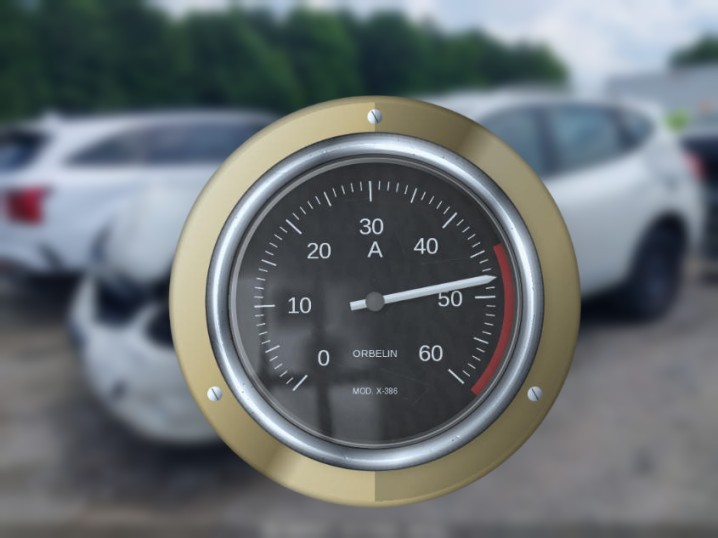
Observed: 48 A
